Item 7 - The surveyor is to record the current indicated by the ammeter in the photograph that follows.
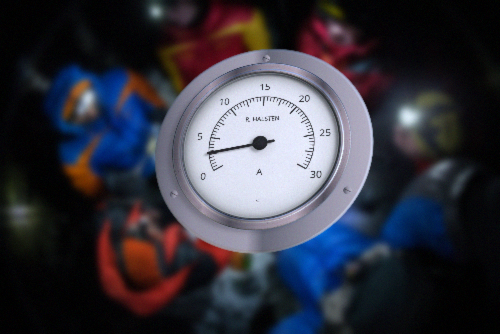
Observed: 2.5 A
